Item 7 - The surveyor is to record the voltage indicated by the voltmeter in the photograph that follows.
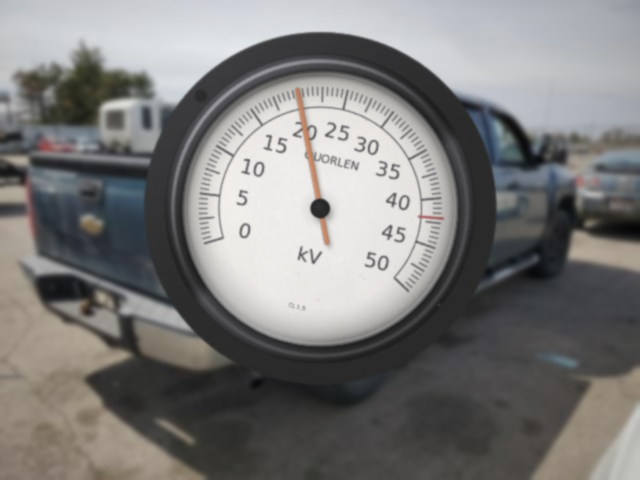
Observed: 20 kV
